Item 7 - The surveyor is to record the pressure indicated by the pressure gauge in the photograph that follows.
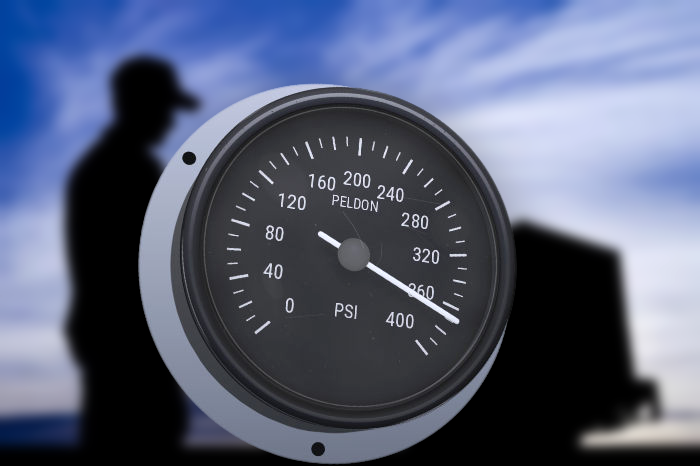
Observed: 370 psi
